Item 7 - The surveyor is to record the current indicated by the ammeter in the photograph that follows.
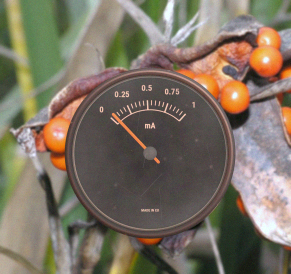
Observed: 0.05 mA
